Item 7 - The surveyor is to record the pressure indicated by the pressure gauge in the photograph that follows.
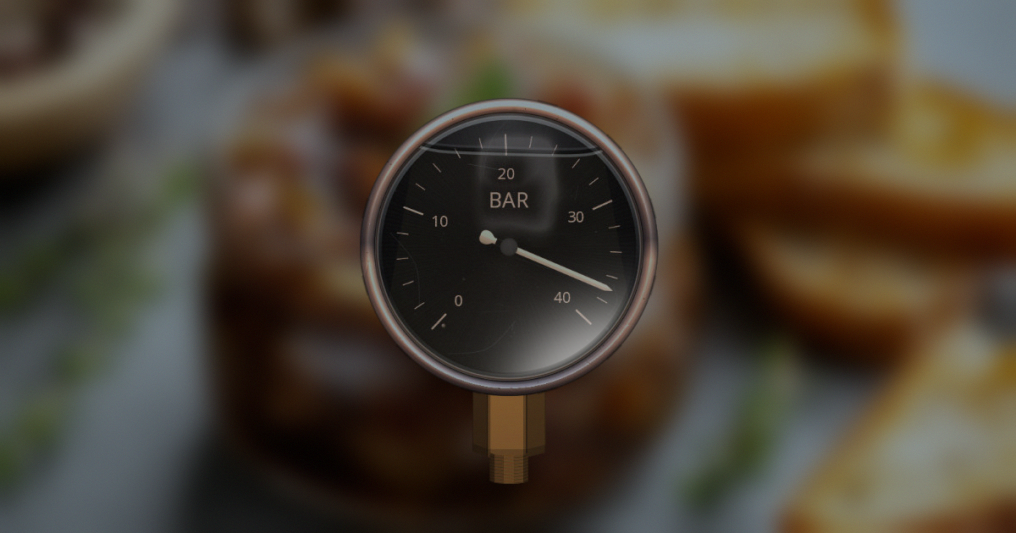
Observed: 37 bar
